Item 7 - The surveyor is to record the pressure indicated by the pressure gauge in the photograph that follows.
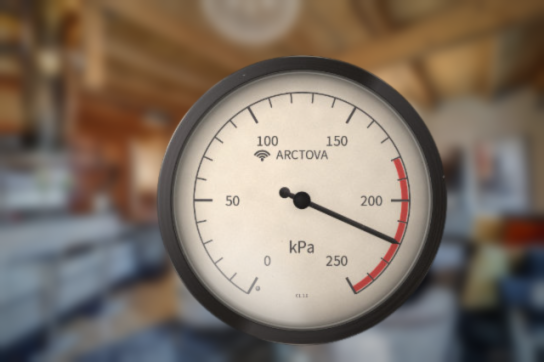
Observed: 220 kPa
